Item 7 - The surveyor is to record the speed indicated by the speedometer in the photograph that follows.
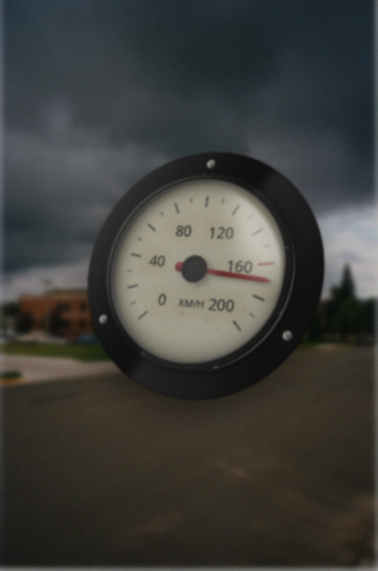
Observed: 170 km/h
